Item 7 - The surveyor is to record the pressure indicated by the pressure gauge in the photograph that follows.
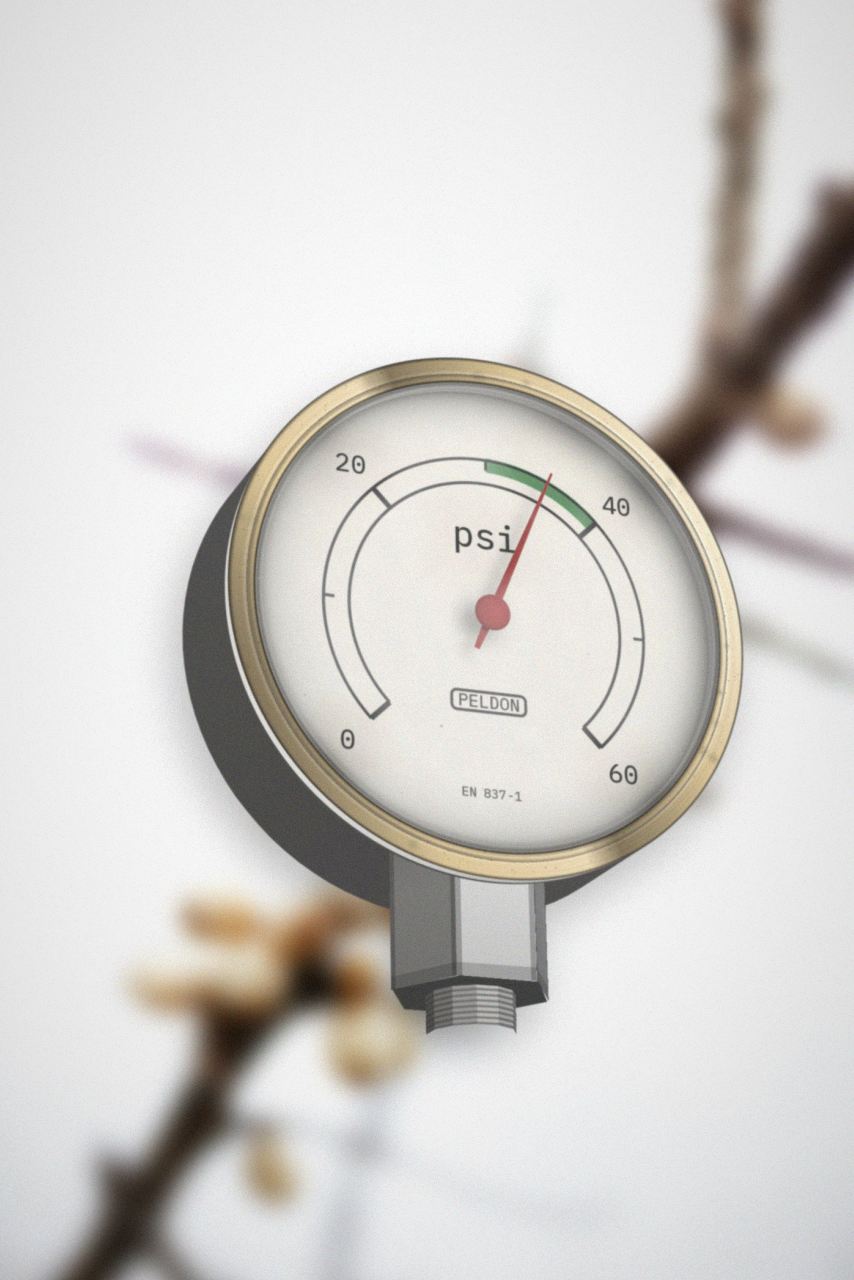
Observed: 35 psi
